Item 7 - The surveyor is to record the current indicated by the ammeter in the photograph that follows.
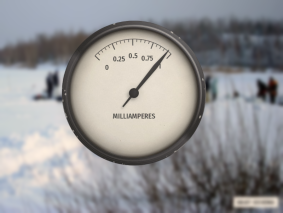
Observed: 0.95 mA
